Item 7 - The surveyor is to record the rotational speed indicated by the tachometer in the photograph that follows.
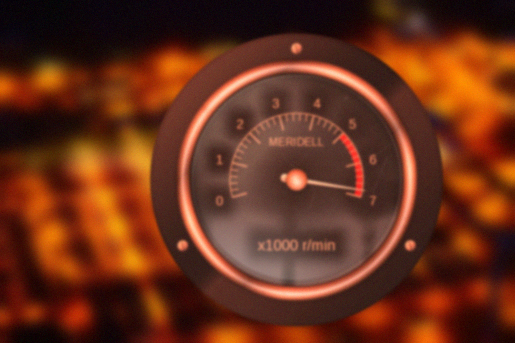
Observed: 6800 rpm
